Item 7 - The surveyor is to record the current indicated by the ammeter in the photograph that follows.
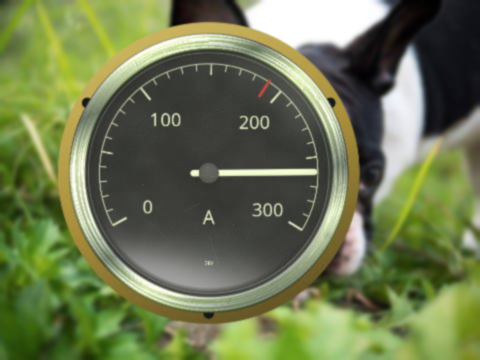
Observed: 260 A
